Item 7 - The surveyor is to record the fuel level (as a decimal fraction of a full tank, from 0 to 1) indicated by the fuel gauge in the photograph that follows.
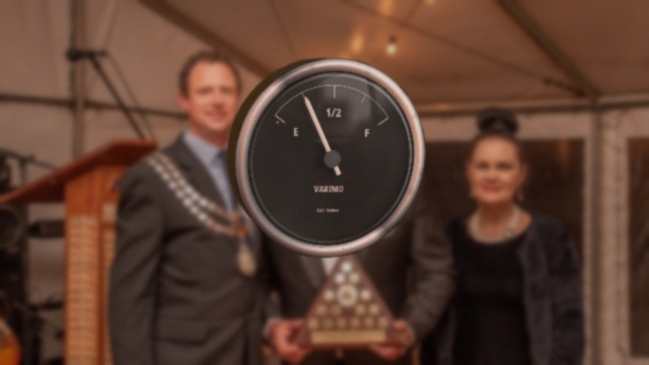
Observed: 0.25
